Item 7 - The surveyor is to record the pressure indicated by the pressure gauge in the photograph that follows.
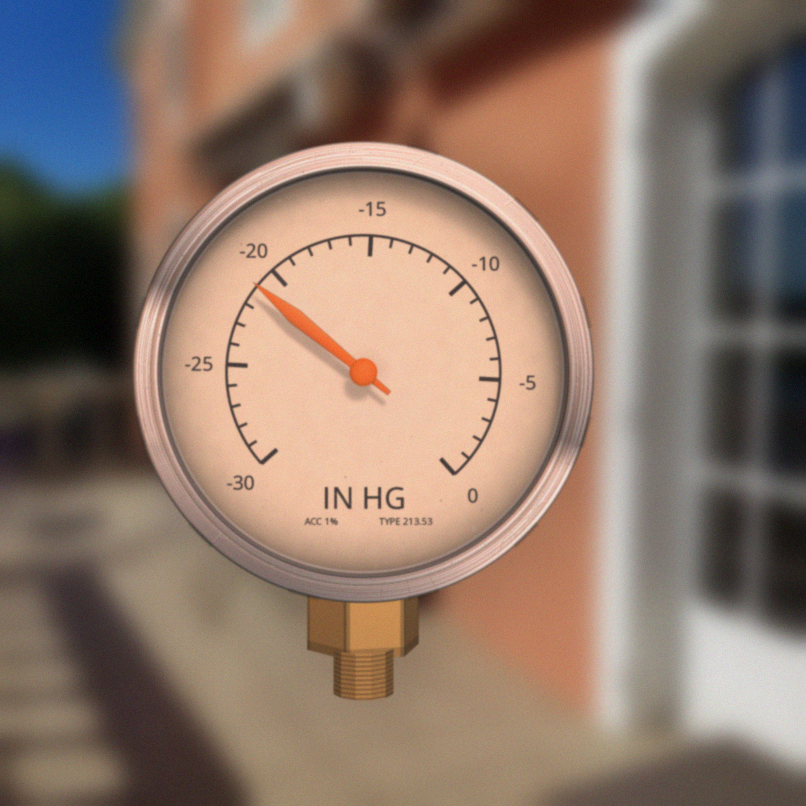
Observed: -21 inHg
